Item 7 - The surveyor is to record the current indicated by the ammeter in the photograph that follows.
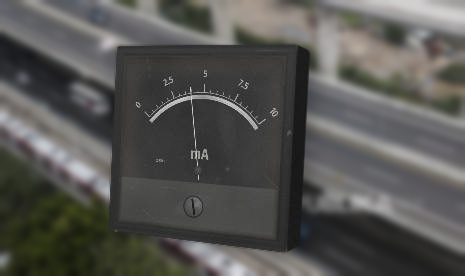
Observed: 4 mA
